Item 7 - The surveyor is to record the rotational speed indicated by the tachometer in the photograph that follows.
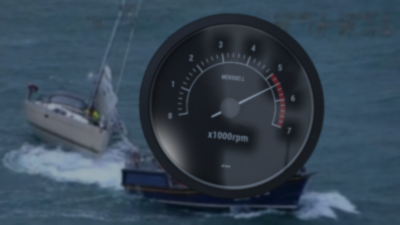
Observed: 5400 rpm
